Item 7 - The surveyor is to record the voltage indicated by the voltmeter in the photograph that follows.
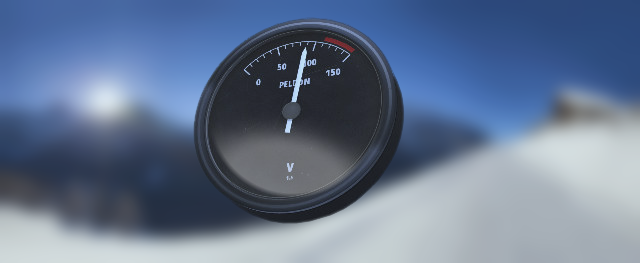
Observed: 90 V
